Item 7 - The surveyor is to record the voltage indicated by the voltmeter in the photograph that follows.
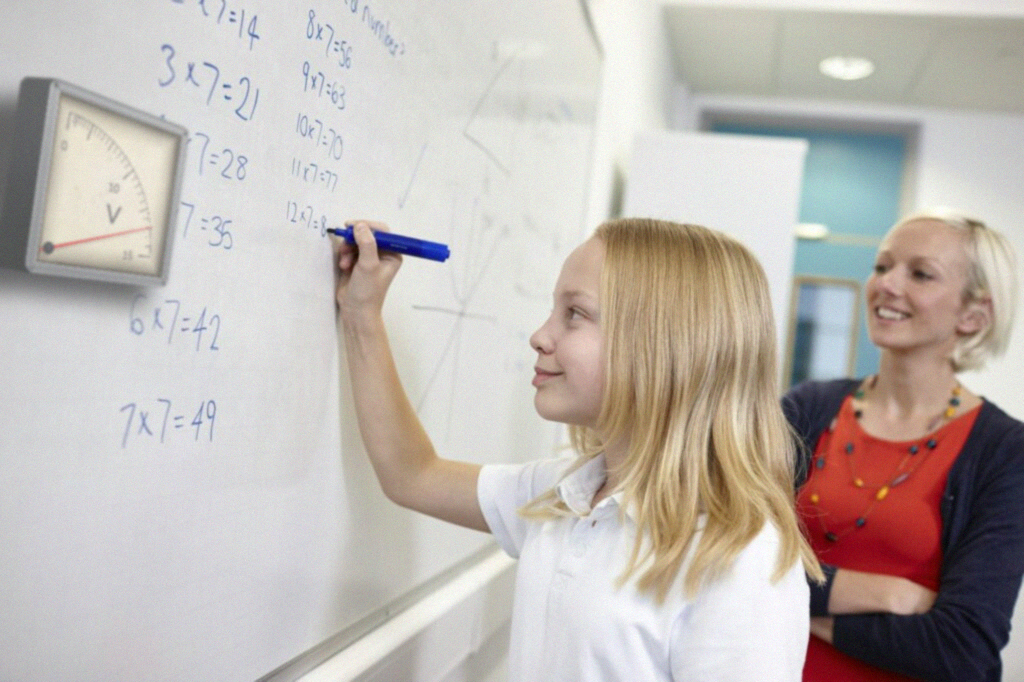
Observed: 13.5 V
